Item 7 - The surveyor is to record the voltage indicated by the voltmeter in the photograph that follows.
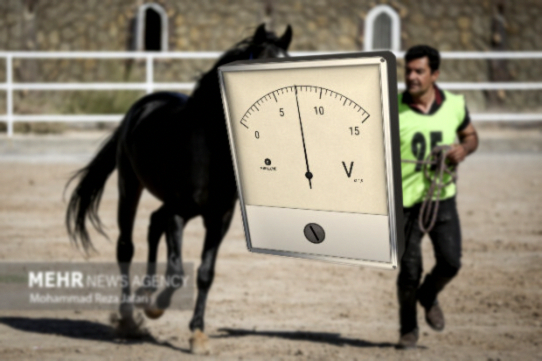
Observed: 7.5 V
